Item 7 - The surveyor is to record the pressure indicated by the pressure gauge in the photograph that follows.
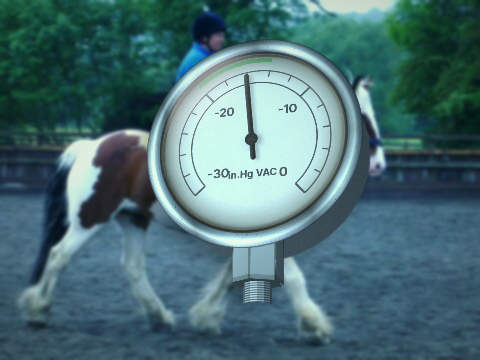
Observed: -16 inHg
